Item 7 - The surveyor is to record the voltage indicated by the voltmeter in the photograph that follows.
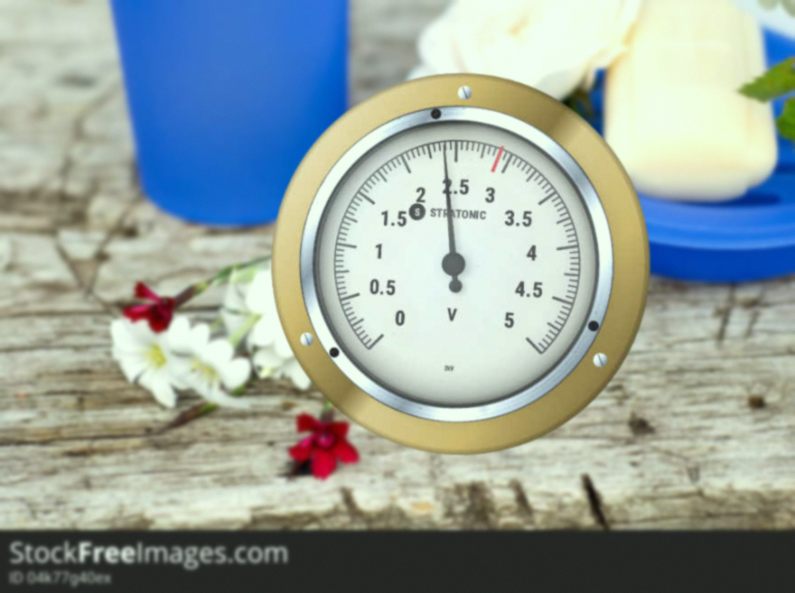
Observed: 2.4 V
